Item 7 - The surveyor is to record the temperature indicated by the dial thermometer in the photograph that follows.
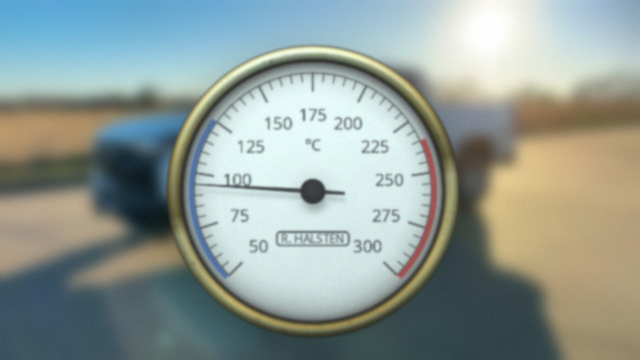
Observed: 95 °C
